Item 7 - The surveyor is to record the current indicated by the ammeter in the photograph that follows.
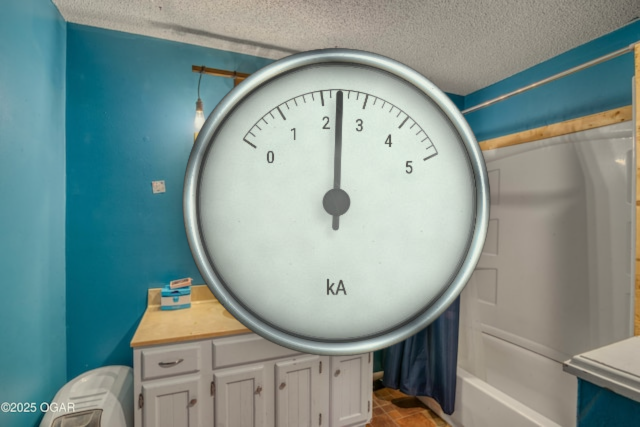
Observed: 2.4 kA
